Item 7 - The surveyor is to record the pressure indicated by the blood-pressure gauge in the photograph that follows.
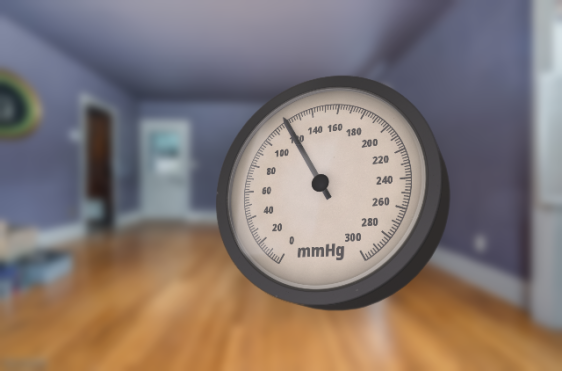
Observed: 120 mmHg
